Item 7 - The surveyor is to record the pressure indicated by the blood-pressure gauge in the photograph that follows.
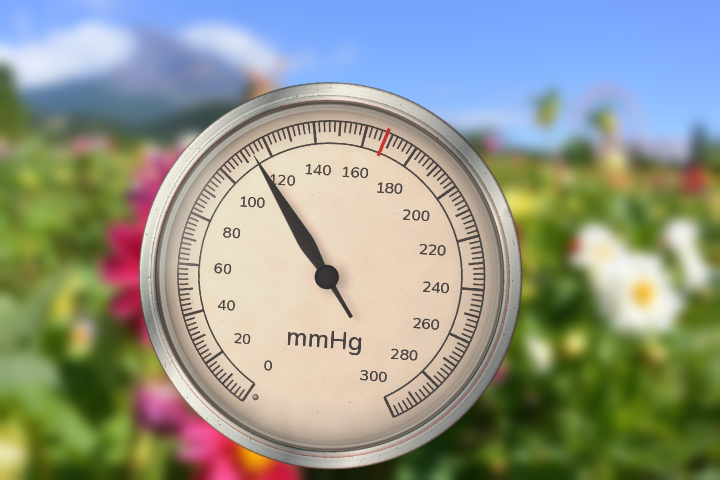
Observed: 114 mmHg
